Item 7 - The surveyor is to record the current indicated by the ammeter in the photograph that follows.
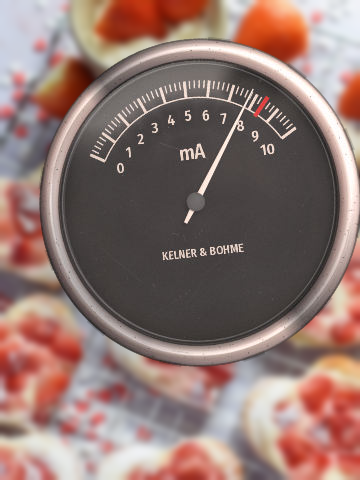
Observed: 7.8 mA
